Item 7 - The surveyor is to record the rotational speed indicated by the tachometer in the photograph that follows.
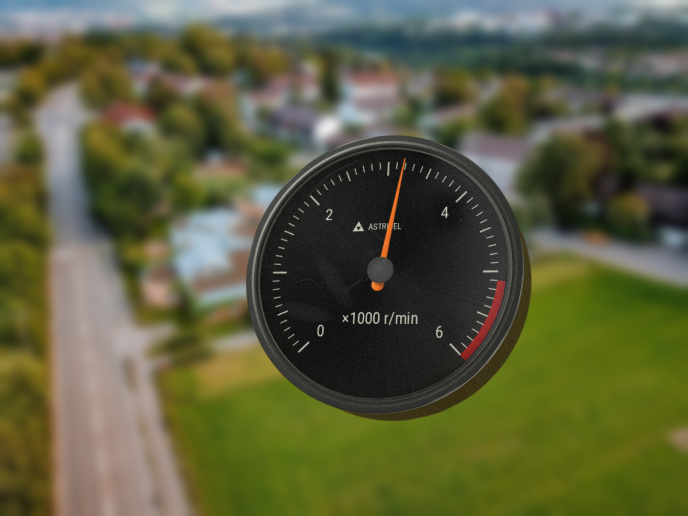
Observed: 3200 rpm
